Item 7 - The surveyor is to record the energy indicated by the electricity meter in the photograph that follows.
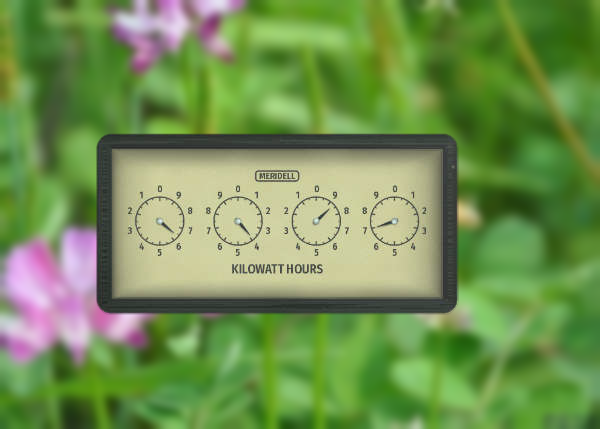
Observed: 6387 kWh
